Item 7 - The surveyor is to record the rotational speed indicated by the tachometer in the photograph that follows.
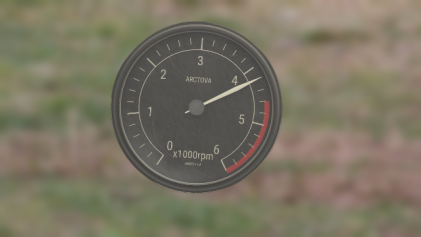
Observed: 4200 rpm
